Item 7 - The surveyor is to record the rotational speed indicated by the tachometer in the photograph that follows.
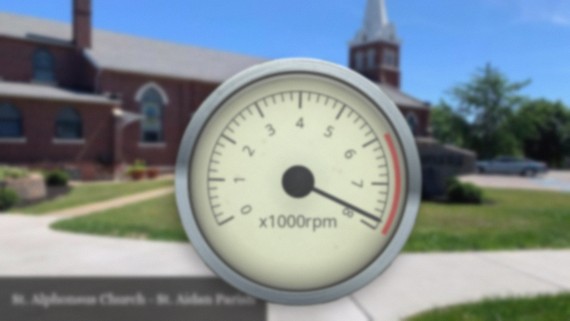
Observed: 7800 rpm
